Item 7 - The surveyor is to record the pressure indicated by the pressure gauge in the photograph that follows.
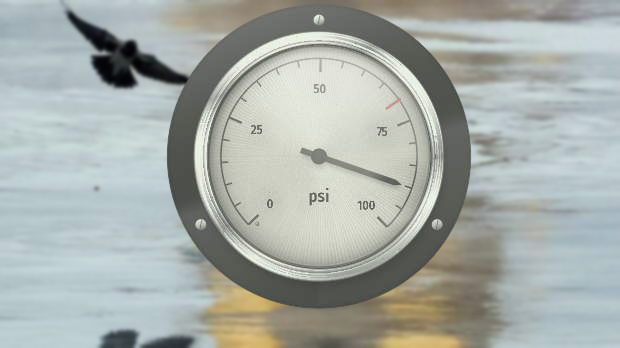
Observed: 90 psi
